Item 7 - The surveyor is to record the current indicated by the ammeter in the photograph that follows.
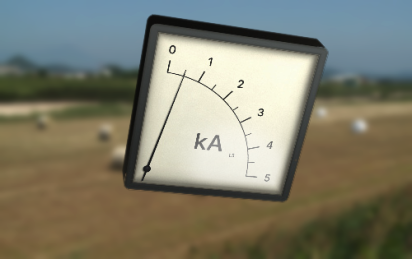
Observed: 0.5 kA
